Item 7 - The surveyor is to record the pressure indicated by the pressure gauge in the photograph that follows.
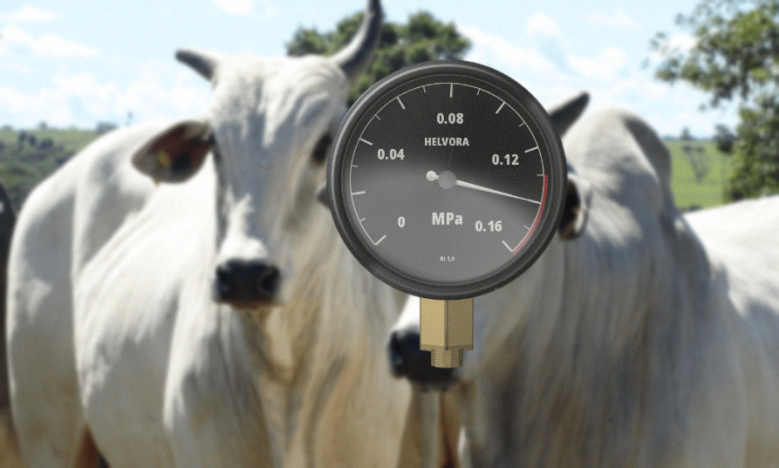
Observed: 0.14 MPa
